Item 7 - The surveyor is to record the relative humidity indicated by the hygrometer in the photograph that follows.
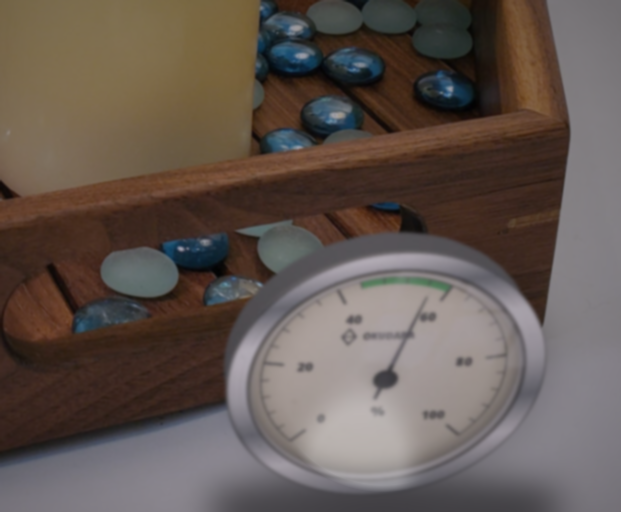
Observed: 56 %
